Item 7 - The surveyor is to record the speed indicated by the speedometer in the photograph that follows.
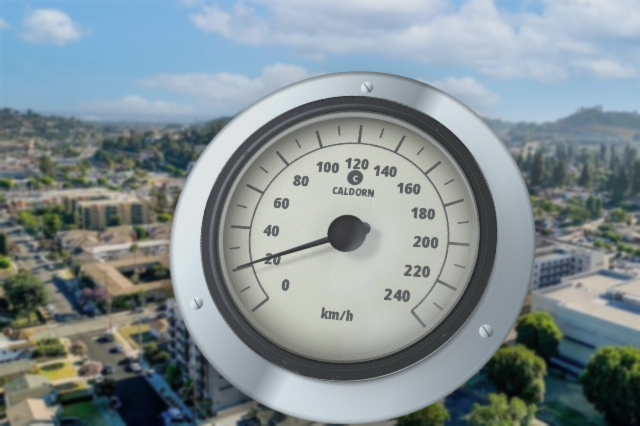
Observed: 20 km/h
